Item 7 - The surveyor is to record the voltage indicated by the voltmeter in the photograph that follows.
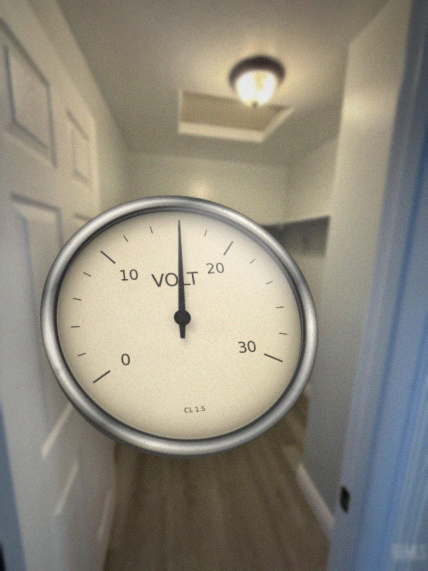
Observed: 16 V
